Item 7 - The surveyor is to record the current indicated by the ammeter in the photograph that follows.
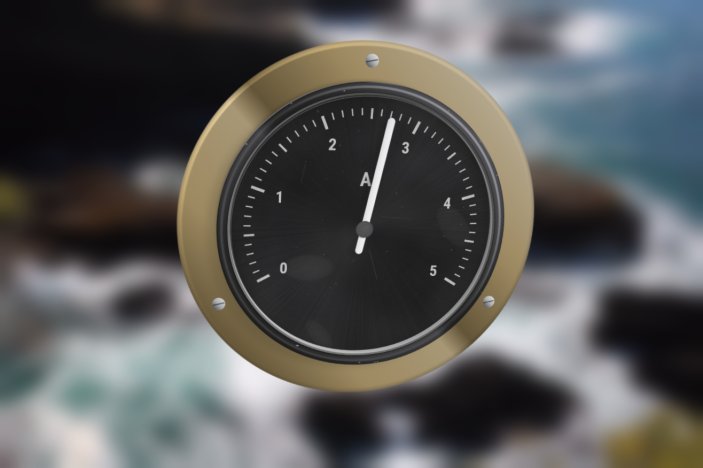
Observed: 2.7 A
